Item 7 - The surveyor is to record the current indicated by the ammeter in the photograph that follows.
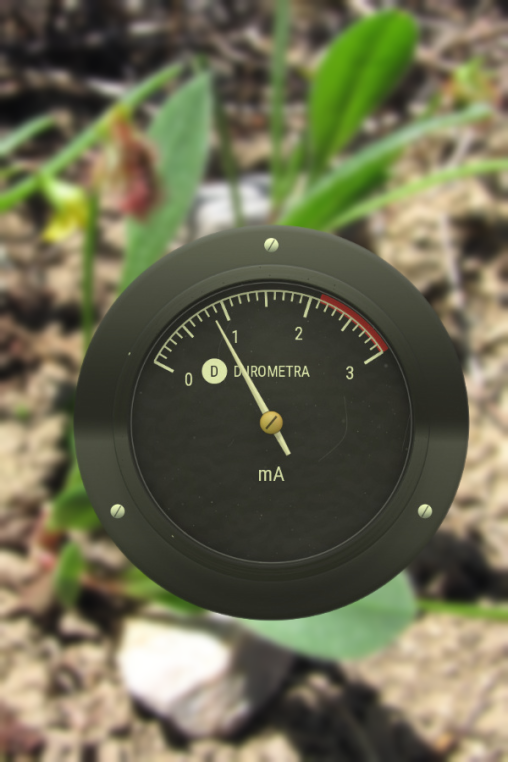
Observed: 0.85 mA
